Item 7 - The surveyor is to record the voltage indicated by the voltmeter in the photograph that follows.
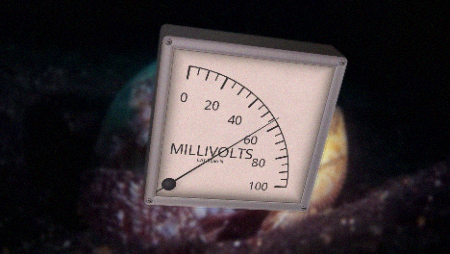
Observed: 55 mV
